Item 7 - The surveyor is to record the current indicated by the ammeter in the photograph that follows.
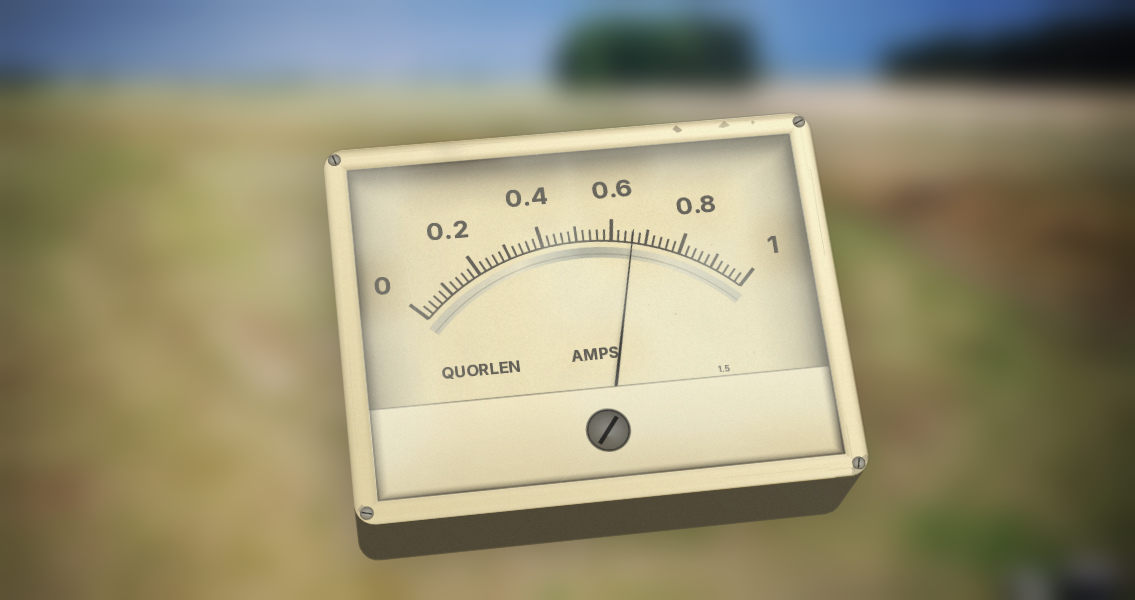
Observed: 0.66 A
